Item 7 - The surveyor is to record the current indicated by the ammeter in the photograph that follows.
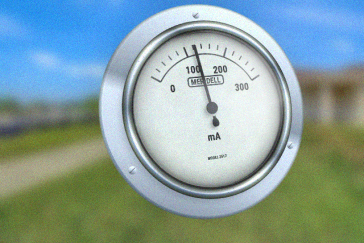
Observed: 120 mA
